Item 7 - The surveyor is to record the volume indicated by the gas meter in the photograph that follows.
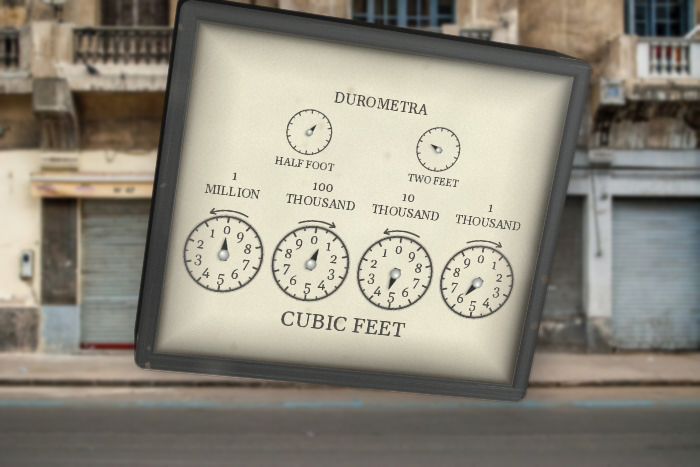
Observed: 4600 ft³
